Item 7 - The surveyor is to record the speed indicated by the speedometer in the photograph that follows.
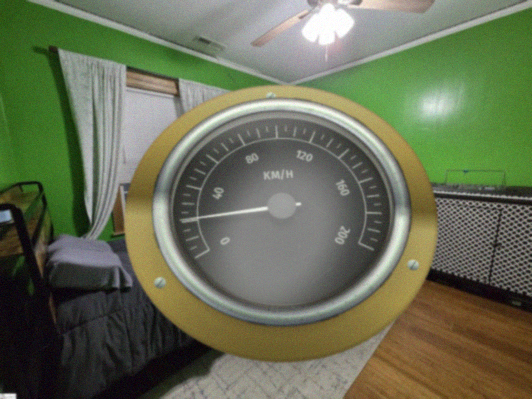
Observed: 20 km/h
